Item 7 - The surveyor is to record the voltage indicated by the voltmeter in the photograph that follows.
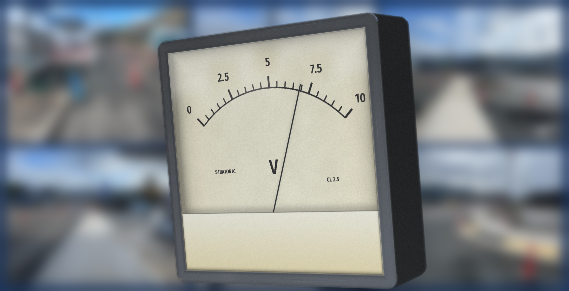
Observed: 7 V
